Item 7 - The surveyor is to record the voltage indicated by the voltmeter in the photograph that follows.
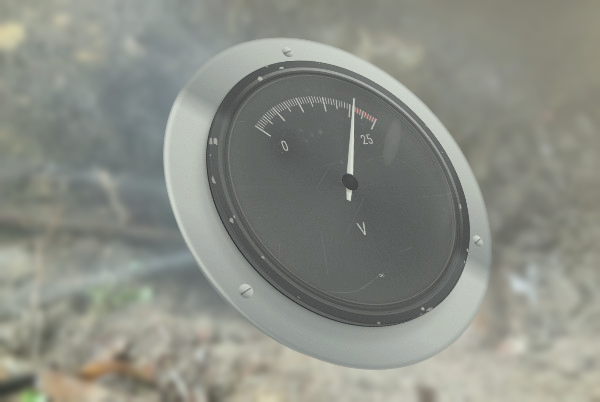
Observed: 20 V
